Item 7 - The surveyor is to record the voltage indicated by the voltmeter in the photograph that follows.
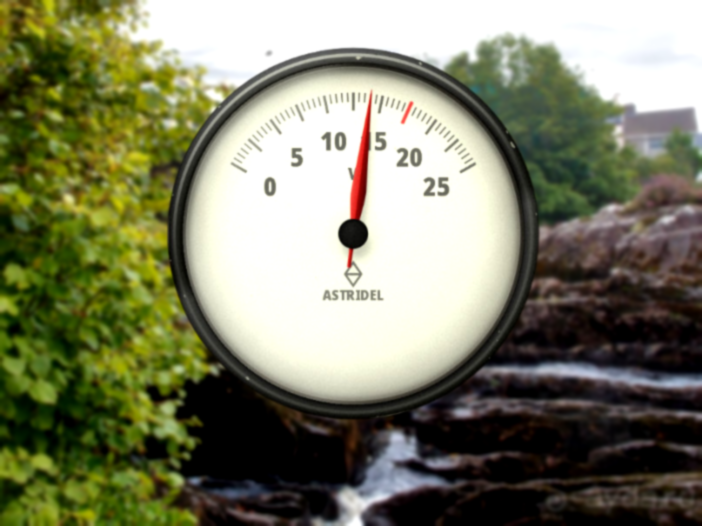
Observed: 14 V
